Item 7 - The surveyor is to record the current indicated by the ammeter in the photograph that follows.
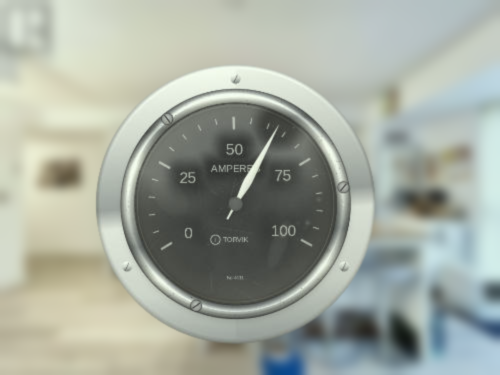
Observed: 62.5 A
